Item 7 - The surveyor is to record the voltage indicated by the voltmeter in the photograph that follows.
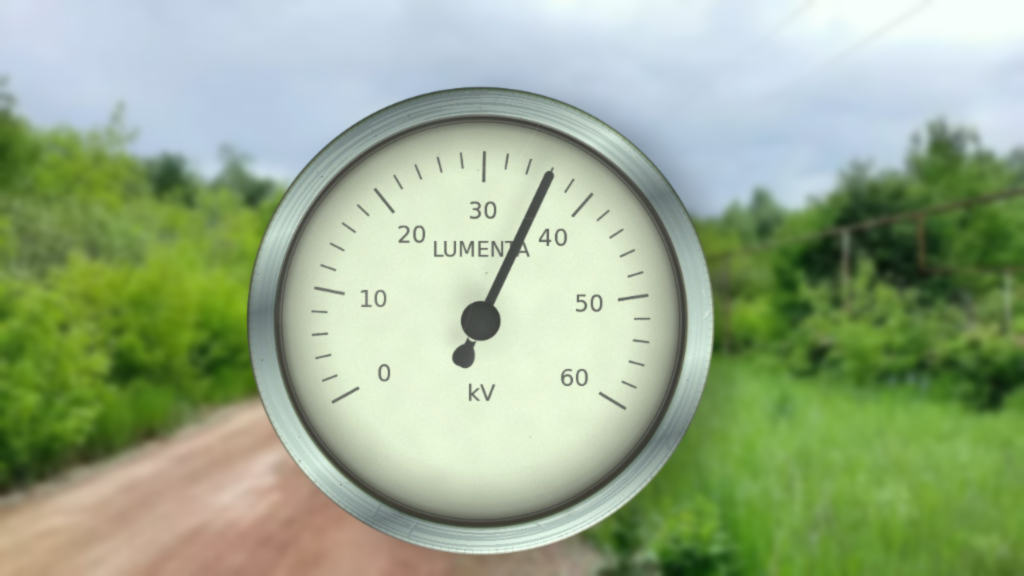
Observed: 36 kV
